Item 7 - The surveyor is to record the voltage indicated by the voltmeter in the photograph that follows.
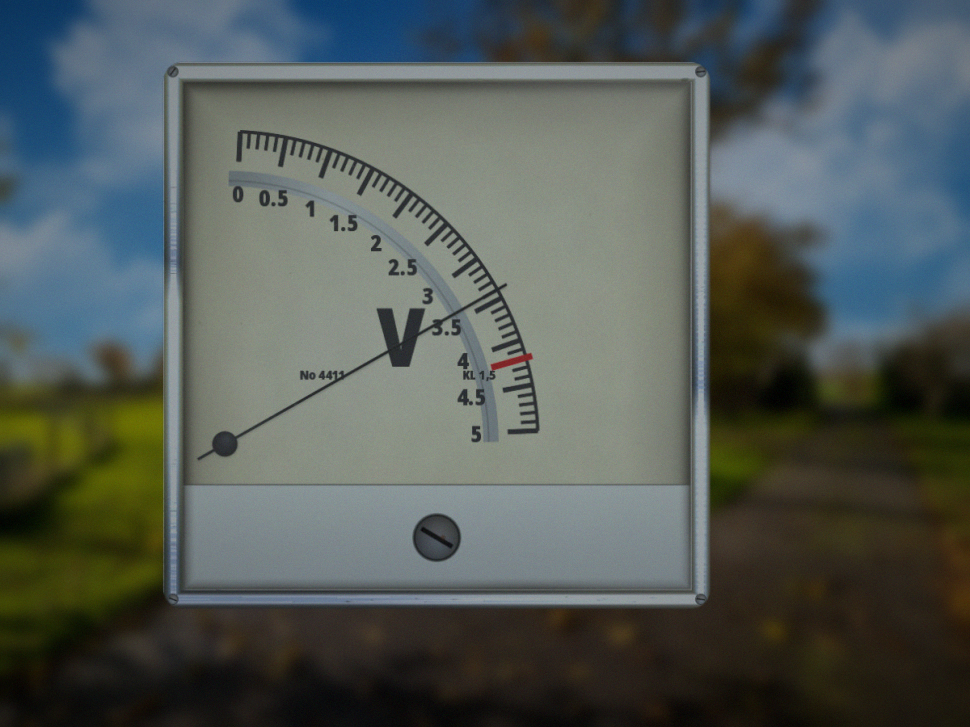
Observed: 3.4 V
